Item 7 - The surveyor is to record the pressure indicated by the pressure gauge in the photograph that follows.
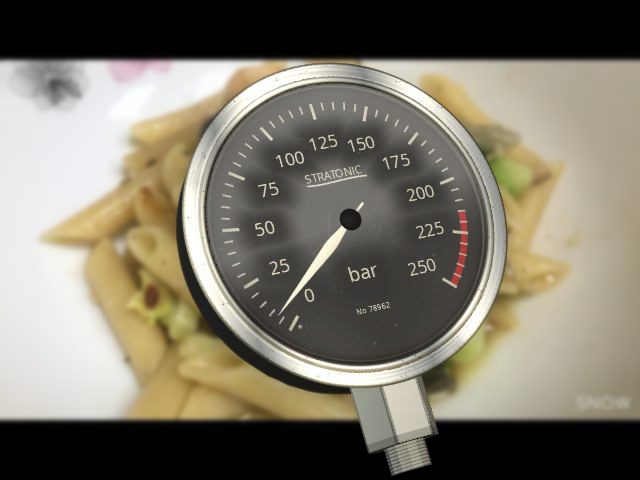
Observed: 7.5 bar
